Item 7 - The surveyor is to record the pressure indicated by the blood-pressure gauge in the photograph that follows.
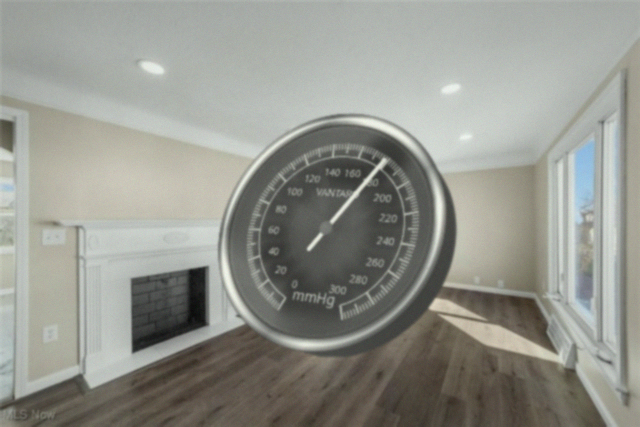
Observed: 180 mmHg
